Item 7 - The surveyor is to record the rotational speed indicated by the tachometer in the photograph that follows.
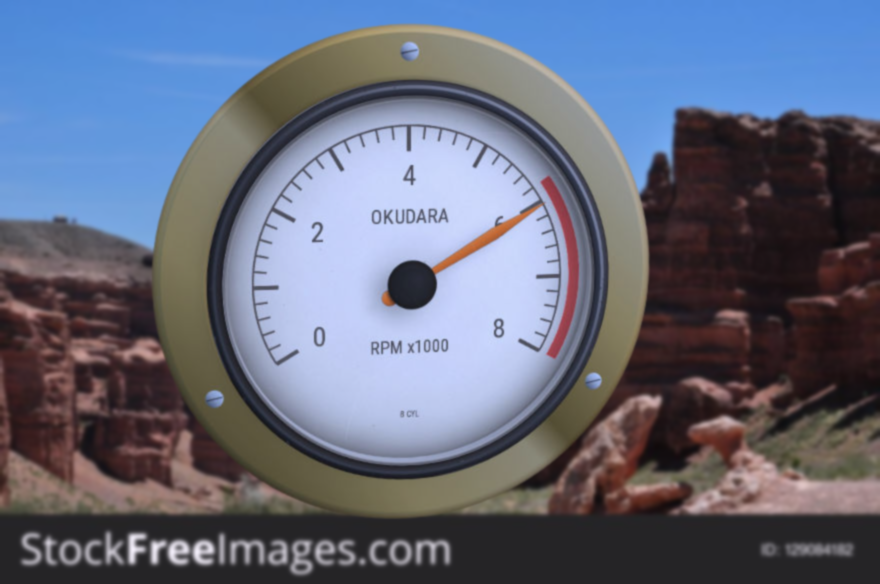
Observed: 6000 rpm
